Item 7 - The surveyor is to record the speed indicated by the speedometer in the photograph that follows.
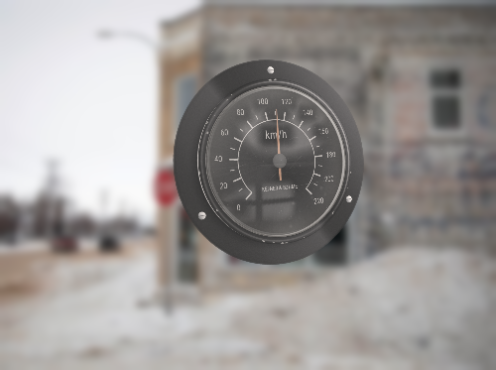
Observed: 110 km/h
